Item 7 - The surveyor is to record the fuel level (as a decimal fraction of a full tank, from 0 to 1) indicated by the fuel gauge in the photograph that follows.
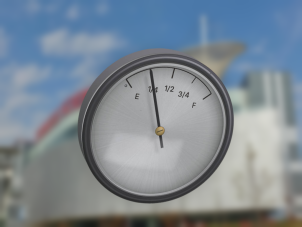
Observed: 0.25
